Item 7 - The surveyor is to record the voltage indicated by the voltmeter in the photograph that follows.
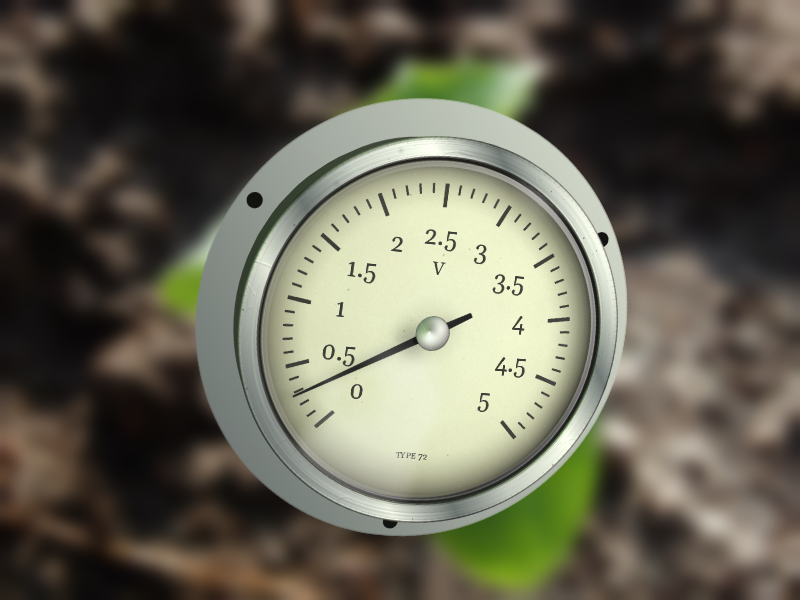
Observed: 0.3 V
